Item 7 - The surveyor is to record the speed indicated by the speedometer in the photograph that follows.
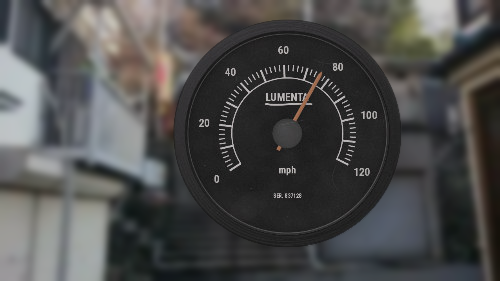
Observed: 76 mph
